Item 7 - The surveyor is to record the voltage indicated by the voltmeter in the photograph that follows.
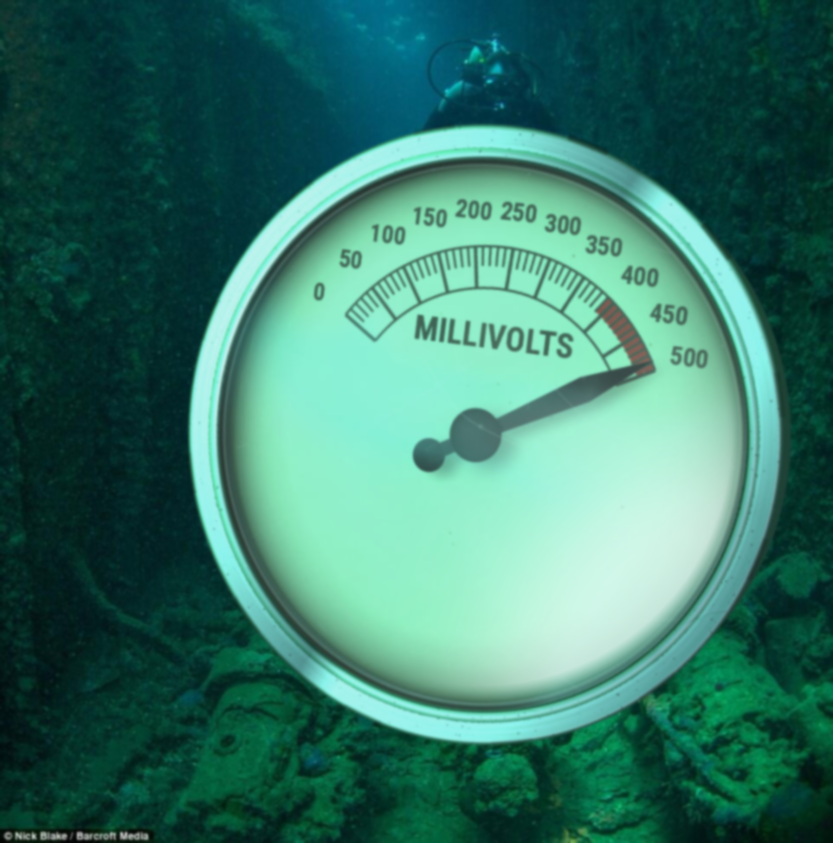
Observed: 490 mV
